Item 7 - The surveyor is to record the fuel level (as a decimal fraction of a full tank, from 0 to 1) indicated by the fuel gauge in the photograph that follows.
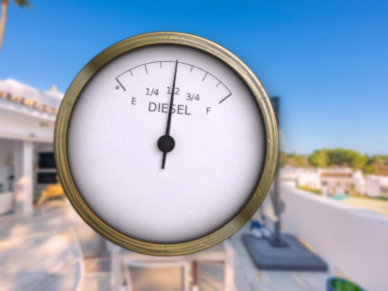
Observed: 0.5
